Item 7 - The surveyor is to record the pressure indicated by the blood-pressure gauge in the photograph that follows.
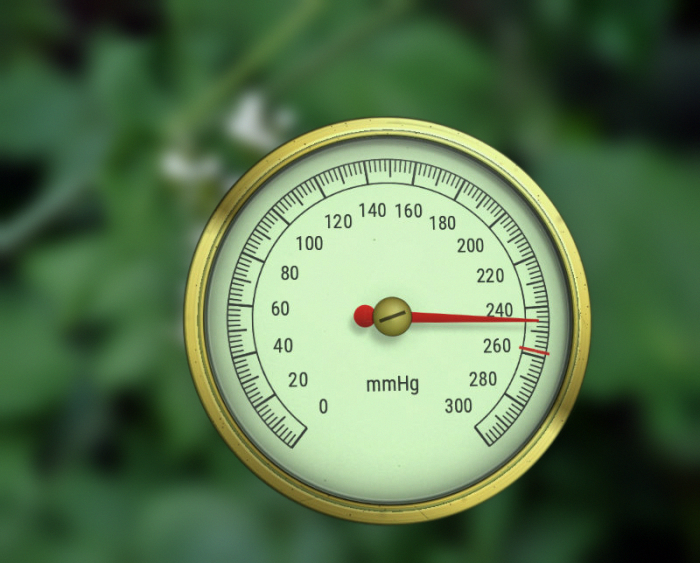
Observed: 246 mmHg
